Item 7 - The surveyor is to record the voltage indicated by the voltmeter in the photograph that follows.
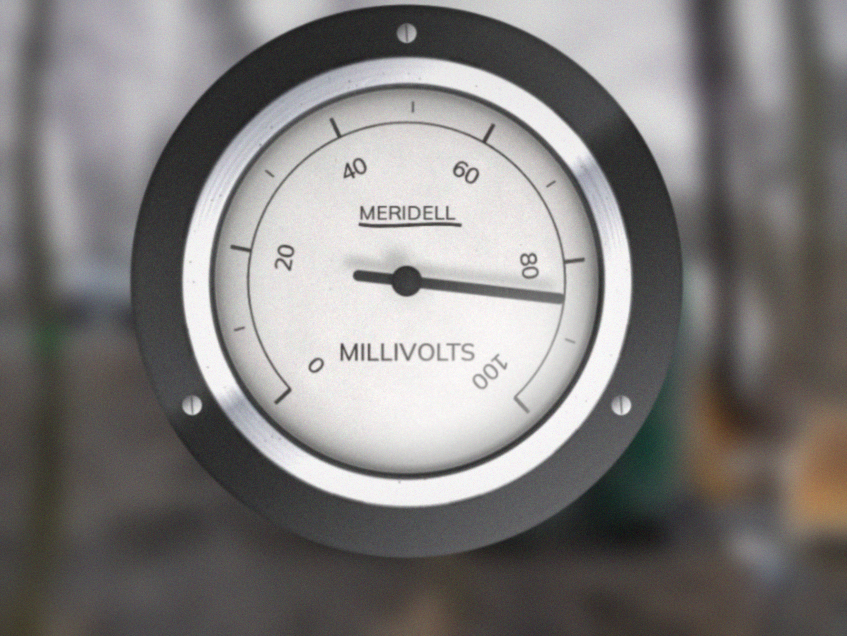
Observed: 85 mV
